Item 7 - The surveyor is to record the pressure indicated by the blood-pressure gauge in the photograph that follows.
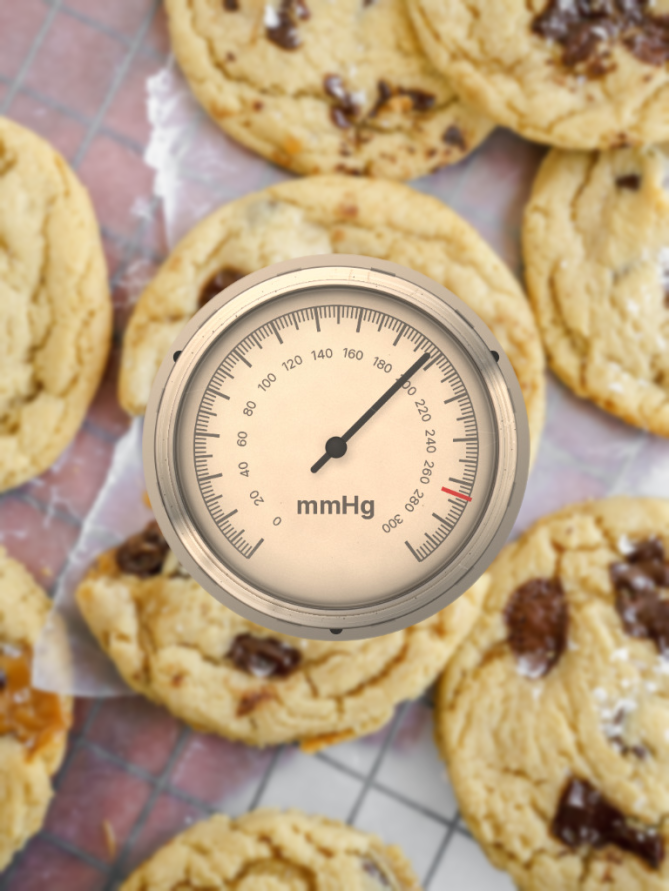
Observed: 196 mmHg
